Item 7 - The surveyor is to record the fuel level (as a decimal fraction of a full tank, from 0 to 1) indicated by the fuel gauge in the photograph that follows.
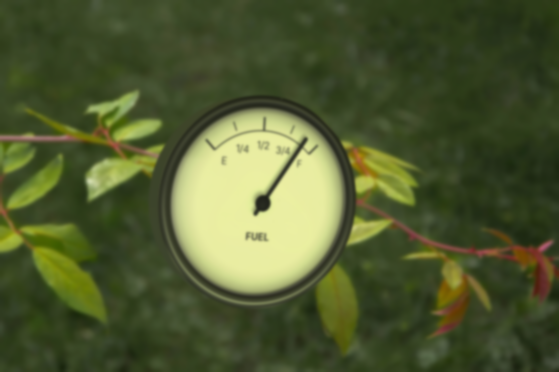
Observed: 0.875
